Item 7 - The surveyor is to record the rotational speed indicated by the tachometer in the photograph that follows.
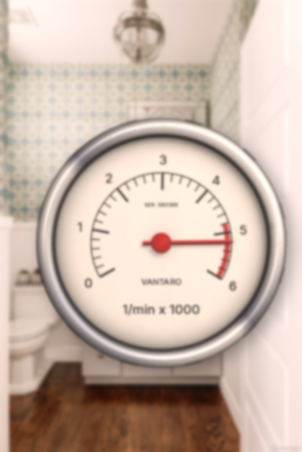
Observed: 5200 rpm
